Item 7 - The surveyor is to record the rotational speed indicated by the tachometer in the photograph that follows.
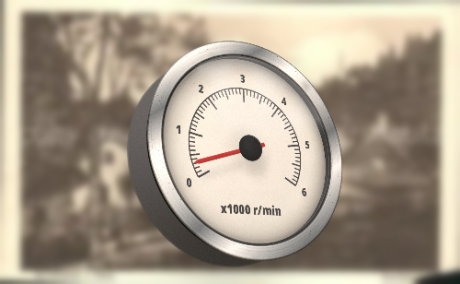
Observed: 300 rpm
